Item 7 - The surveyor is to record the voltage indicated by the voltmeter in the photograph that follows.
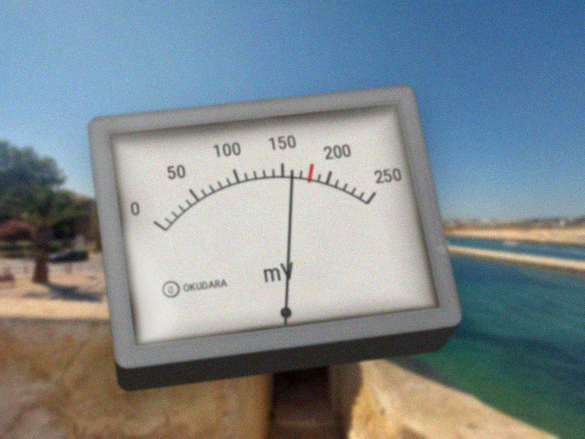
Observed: 160 mV
